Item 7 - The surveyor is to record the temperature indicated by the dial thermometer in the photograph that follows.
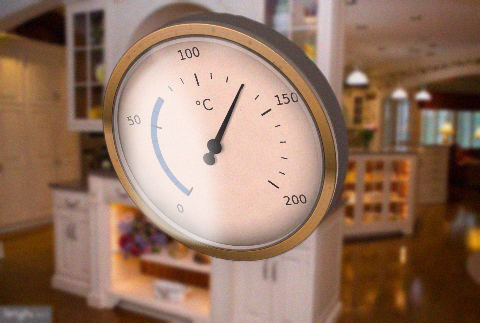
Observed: 130 °C
